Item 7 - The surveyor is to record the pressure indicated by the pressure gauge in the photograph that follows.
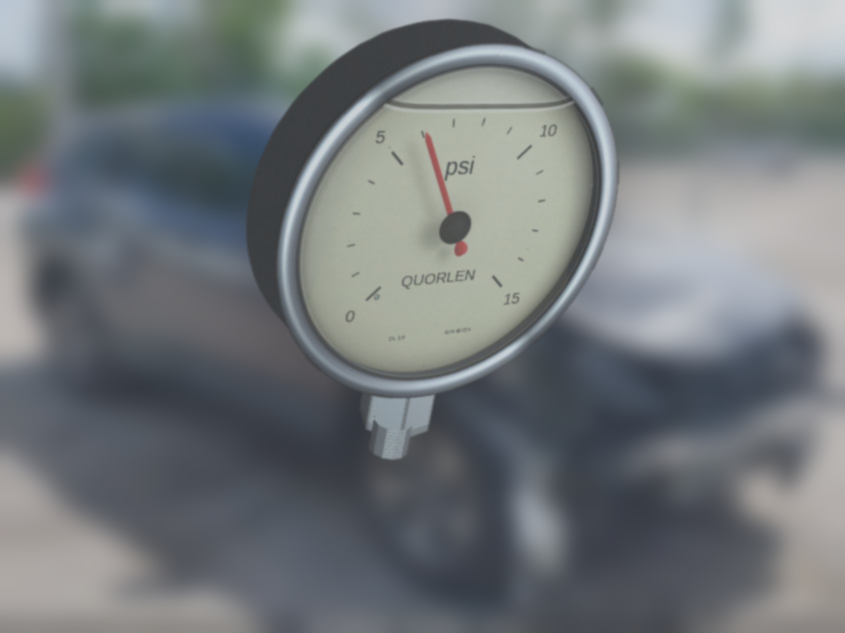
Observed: 6 psi
